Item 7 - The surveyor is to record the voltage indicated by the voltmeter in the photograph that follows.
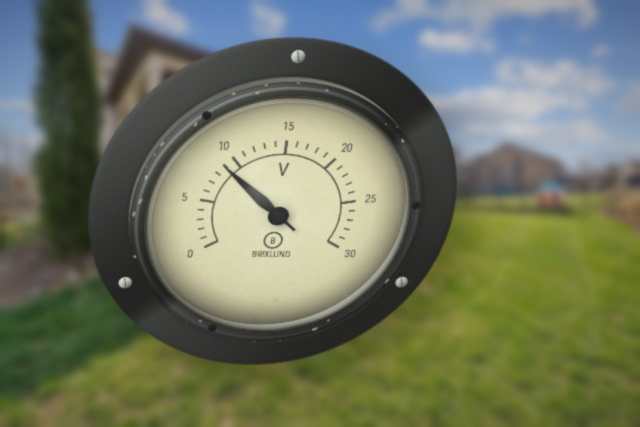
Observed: 9 V
